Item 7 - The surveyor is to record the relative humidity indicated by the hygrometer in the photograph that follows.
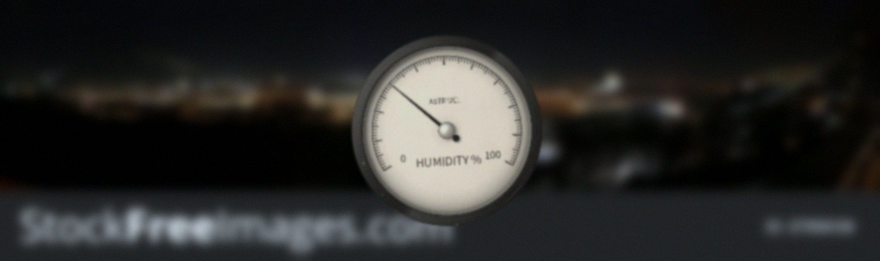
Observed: 30 %
